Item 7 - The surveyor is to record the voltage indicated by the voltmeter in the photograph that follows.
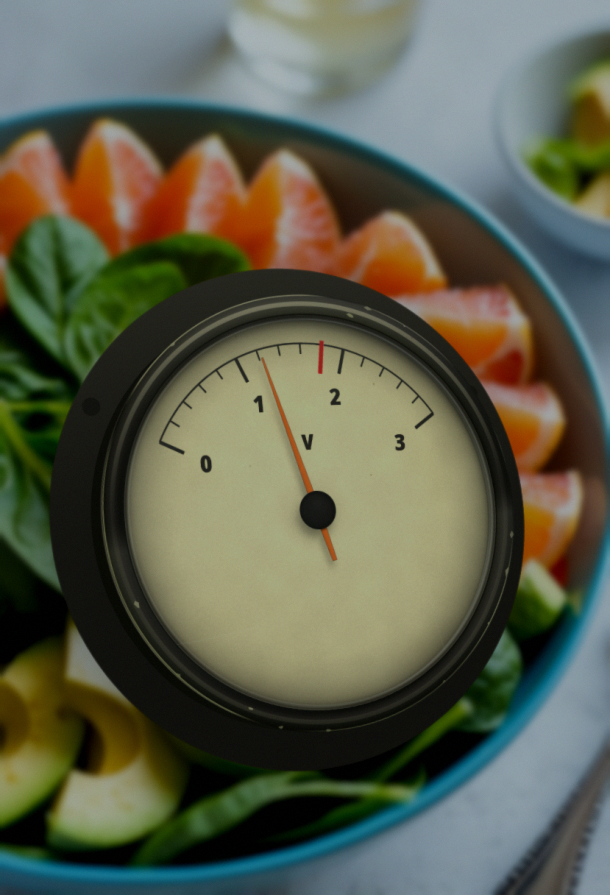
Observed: 1.2 V
